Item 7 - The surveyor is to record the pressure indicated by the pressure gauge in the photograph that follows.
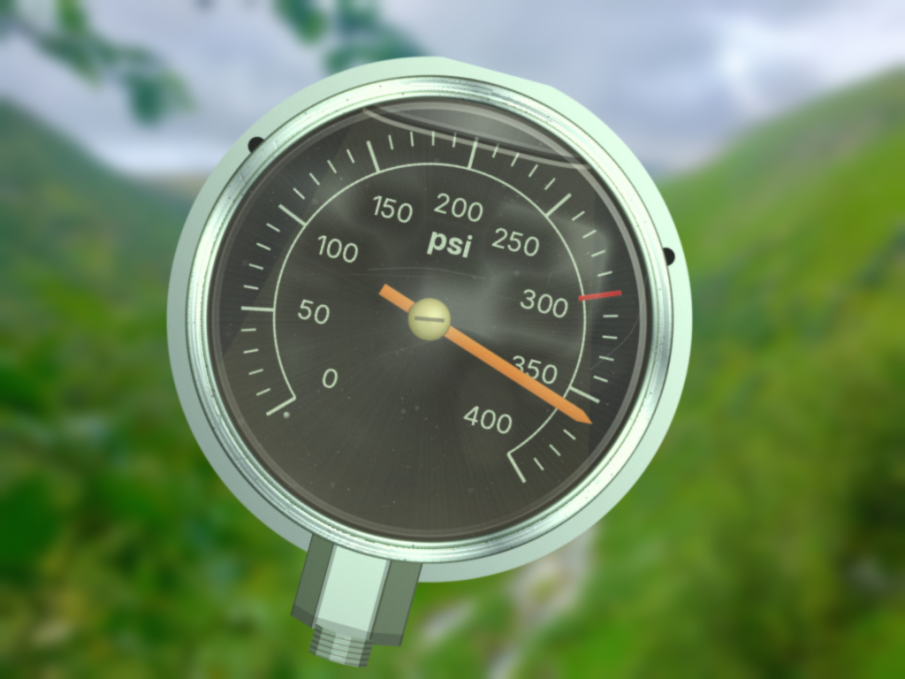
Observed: 360 psi
